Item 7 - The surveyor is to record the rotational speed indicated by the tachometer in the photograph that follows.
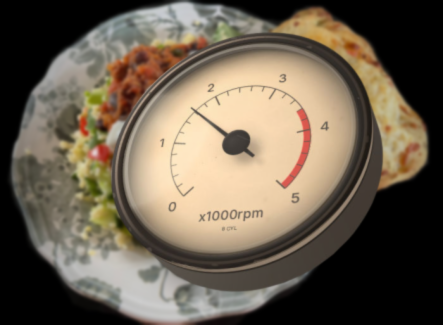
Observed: 1600 rpm
